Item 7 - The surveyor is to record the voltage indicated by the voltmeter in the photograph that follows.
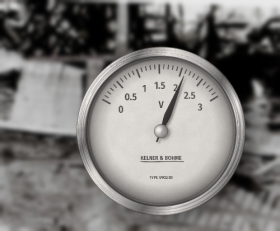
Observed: 2.1 V
